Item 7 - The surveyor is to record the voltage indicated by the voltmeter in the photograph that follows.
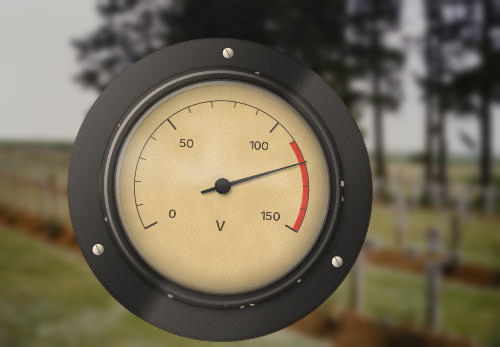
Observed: 120 V
